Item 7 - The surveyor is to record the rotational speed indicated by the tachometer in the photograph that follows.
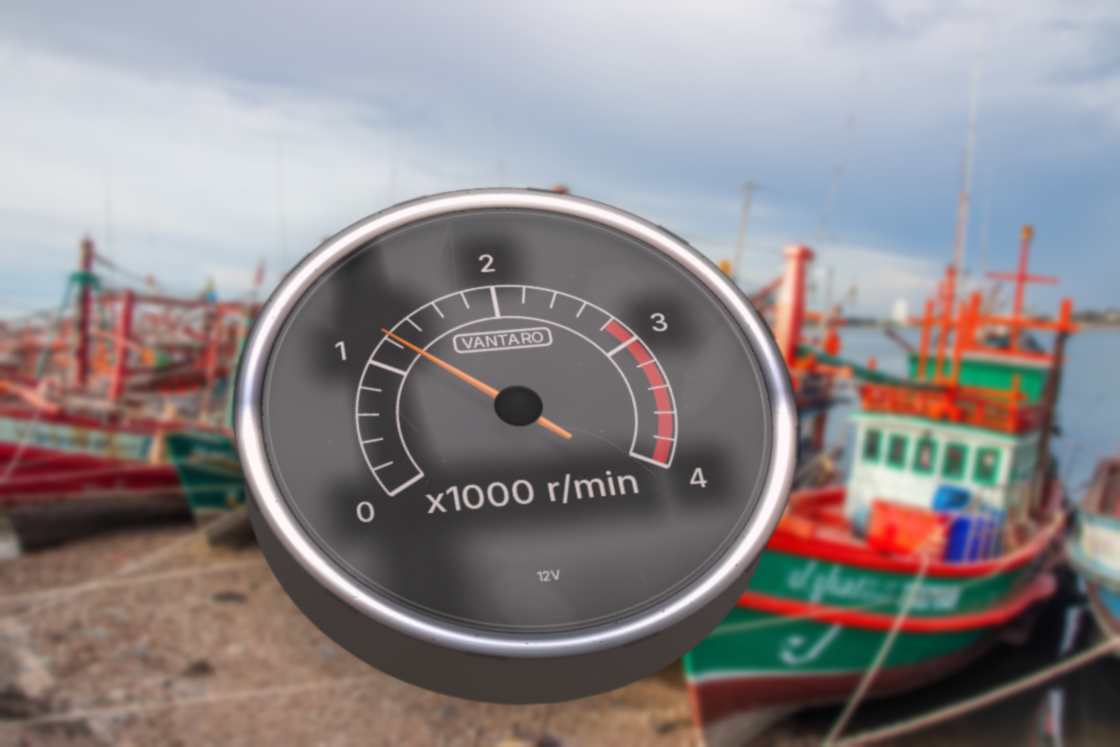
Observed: 1200 rpm
